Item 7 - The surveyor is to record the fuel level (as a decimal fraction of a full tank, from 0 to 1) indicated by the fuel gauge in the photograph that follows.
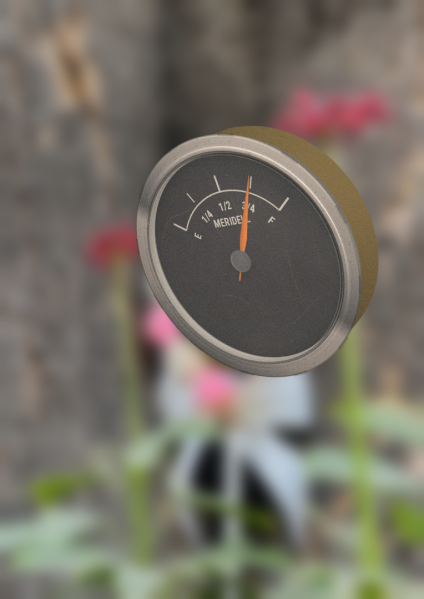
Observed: 0.75
